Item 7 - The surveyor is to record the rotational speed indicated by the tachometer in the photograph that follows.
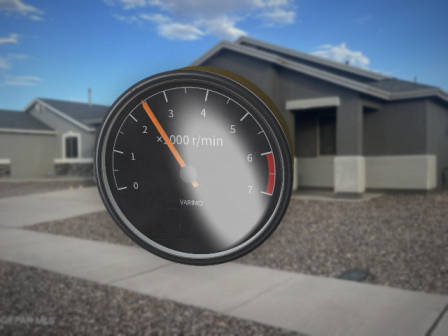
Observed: 2500 rpm
